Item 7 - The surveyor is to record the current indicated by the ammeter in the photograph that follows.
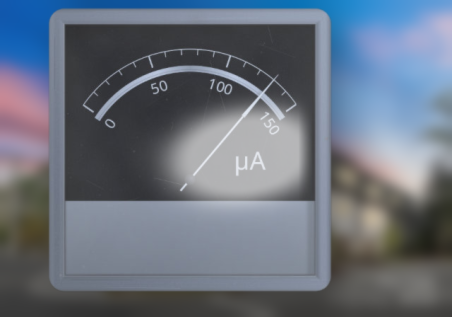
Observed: 130 µA
